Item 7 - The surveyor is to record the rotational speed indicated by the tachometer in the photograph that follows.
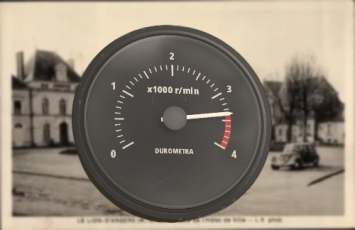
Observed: 3400 rpm
